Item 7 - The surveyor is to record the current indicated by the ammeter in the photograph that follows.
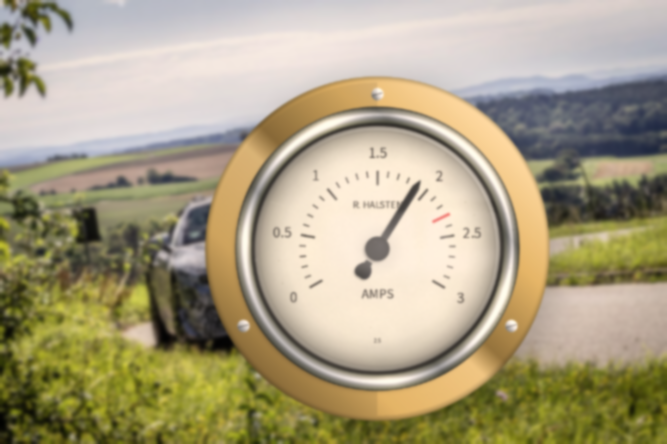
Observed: 1.9 A
